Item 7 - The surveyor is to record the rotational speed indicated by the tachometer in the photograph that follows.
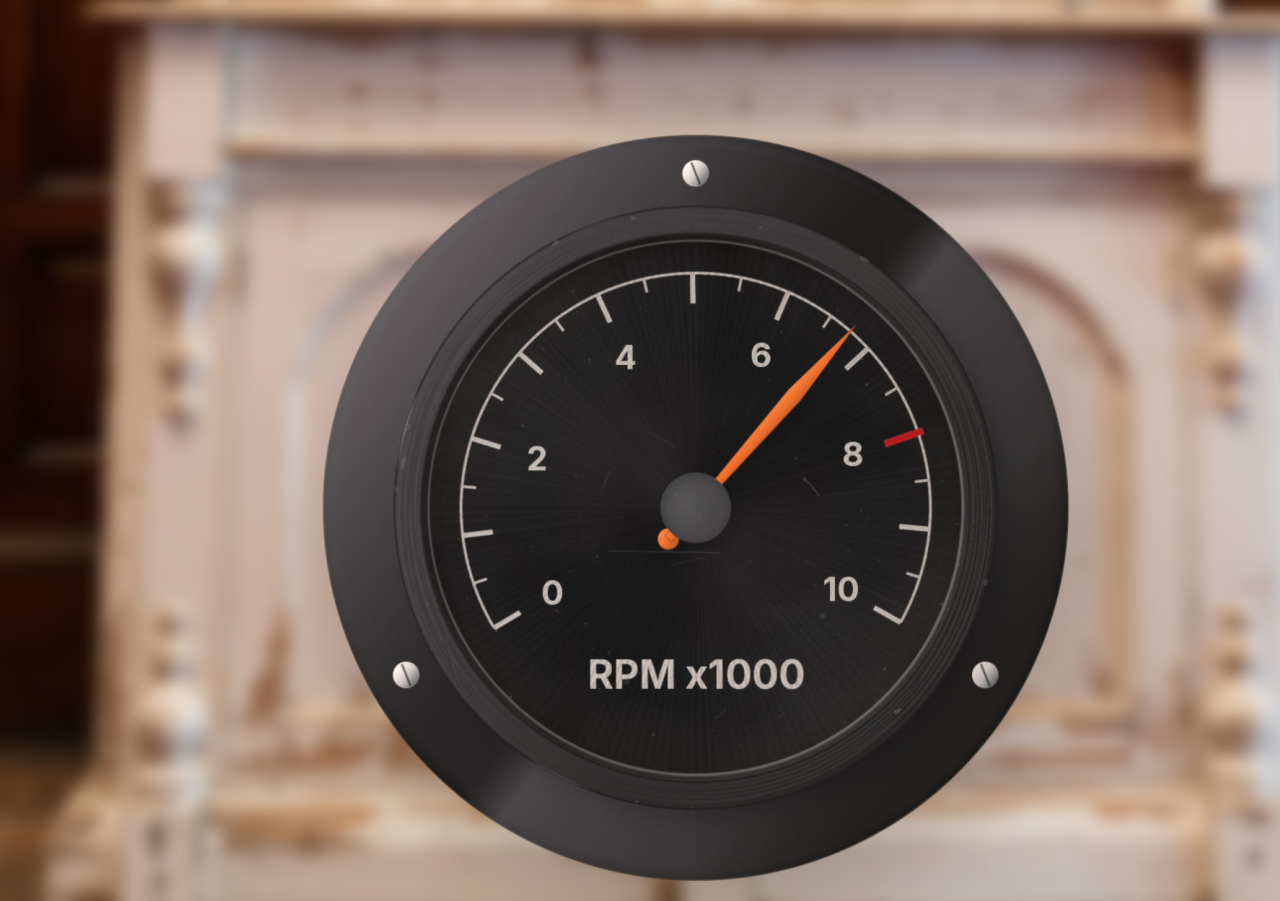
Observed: 6750 rpm
